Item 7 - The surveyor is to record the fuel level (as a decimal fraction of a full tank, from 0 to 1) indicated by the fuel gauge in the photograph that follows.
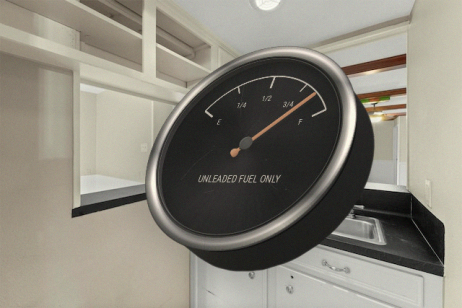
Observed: 0.875
